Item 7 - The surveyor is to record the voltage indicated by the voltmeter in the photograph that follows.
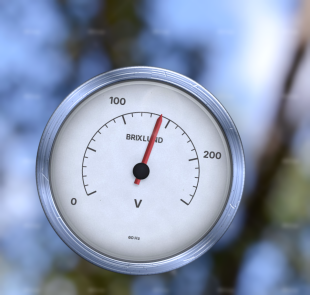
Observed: 140 V
